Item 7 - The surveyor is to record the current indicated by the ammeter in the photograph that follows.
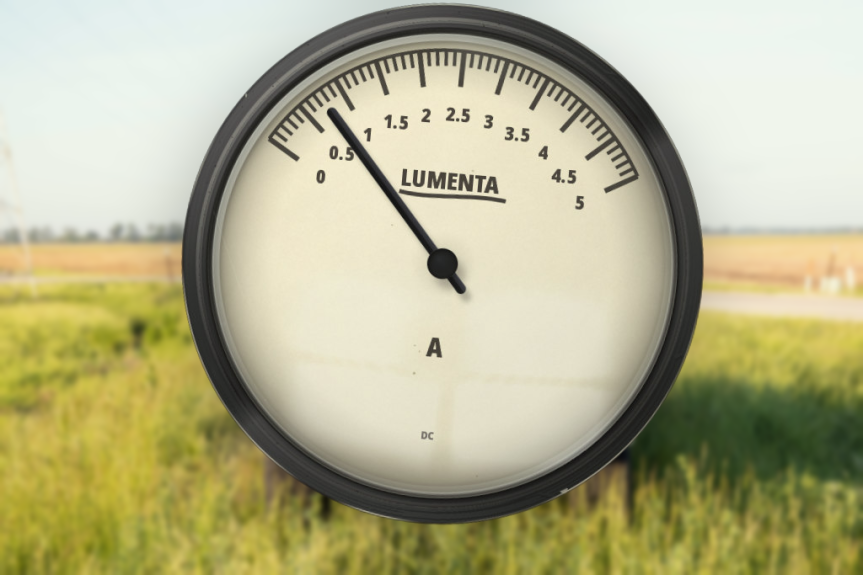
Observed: 0.75 A
